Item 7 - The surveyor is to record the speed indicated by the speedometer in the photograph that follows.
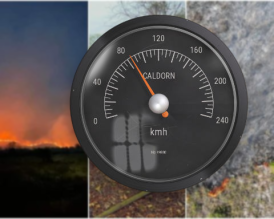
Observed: 85 km/h
